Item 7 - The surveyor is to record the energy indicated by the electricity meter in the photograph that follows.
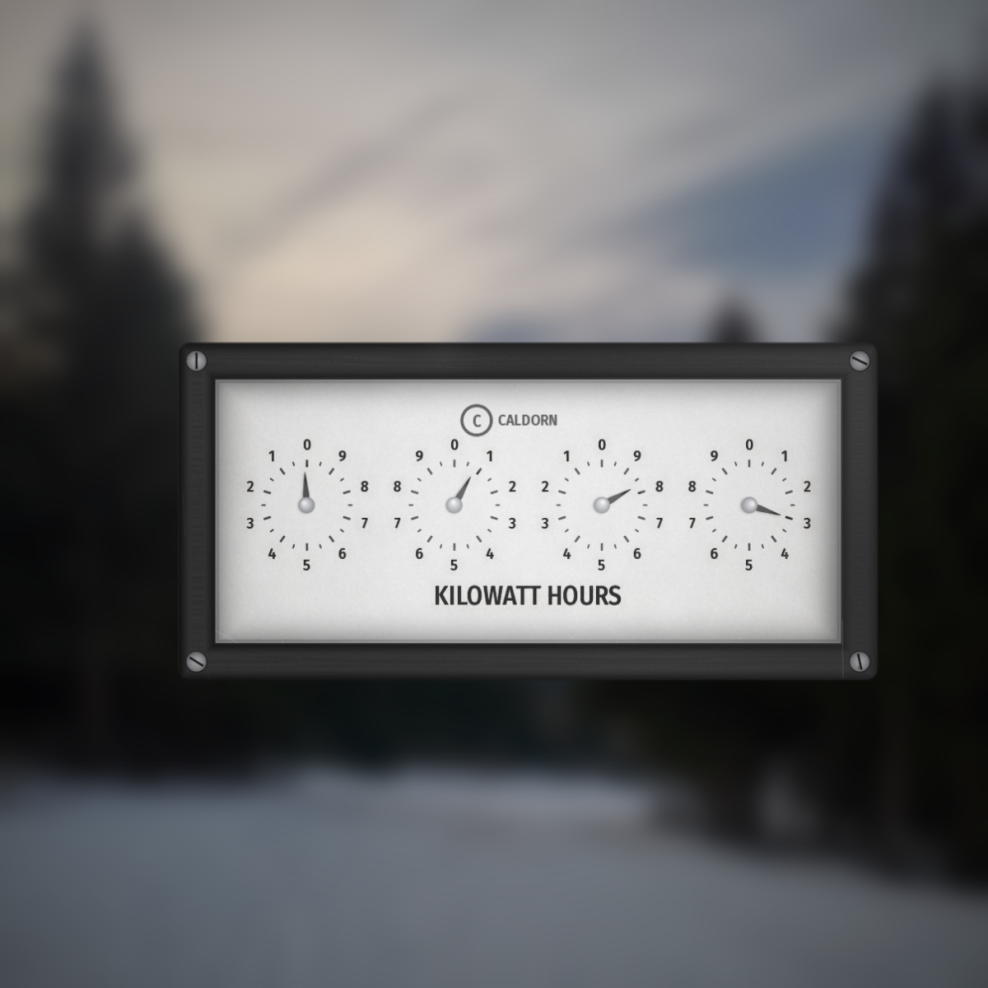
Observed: 83 kWh
